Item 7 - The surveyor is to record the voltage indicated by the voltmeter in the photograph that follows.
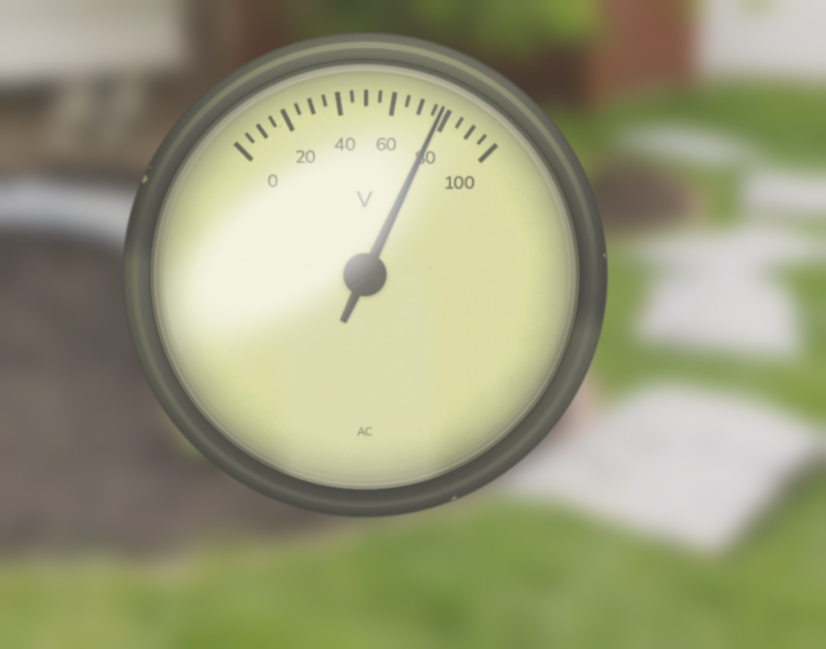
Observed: 77.5 V
